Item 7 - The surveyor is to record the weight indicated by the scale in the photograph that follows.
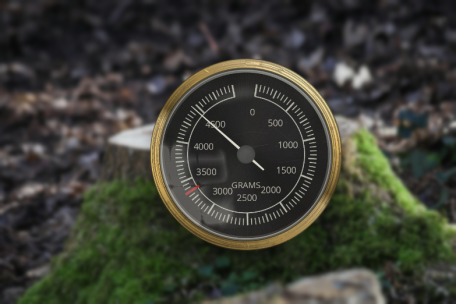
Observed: 4450 g
